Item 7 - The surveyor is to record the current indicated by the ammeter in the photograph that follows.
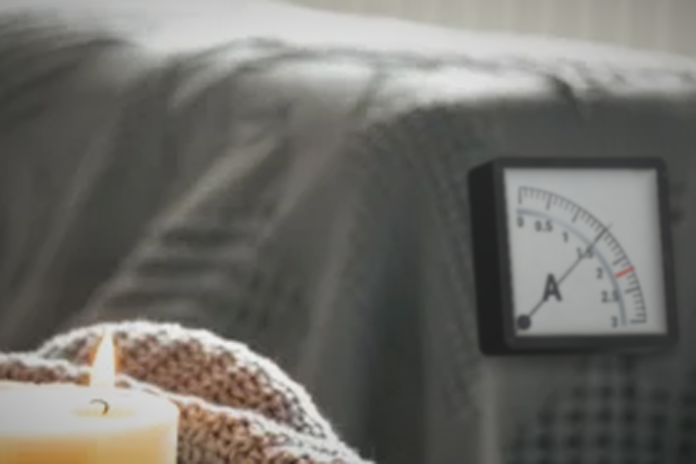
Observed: 1.5 A
